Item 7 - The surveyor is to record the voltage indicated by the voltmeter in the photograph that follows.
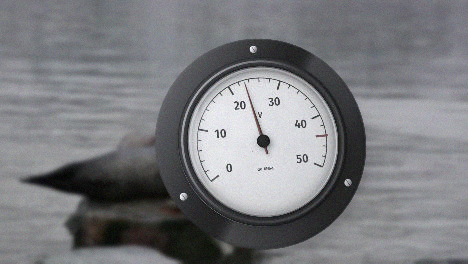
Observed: 23 V
